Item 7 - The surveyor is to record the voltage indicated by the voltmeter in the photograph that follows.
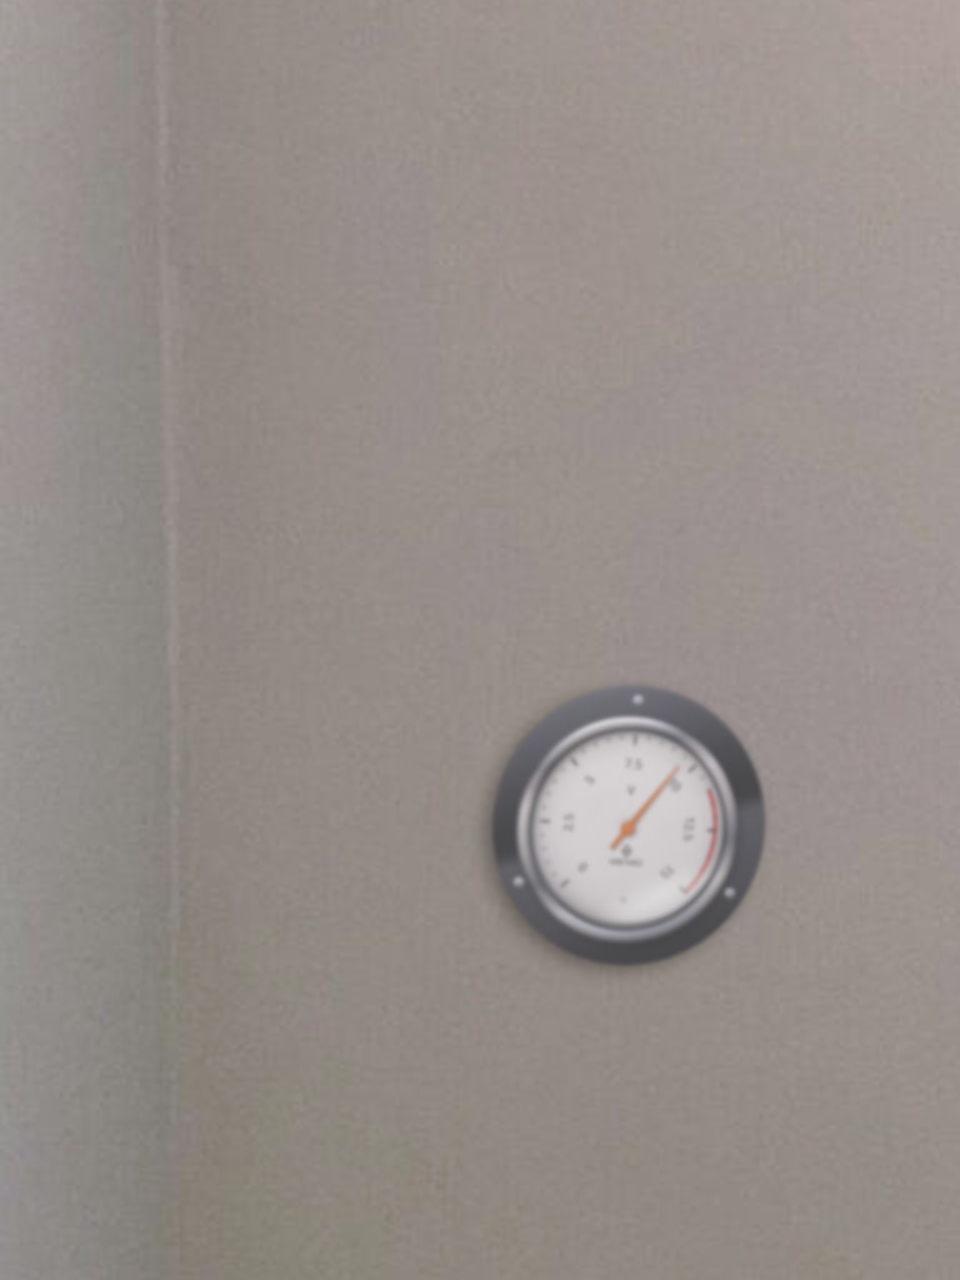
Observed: 9.5 V
